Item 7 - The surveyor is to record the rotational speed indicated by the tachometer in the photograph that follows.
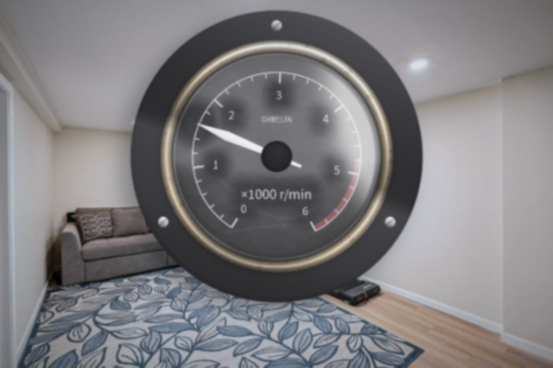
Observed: 1600 rpm
